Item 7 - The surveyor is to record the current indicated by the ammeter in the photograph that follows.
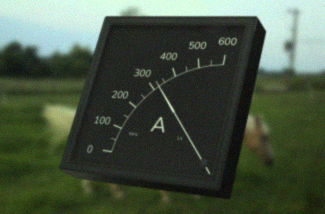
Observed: 325 A
